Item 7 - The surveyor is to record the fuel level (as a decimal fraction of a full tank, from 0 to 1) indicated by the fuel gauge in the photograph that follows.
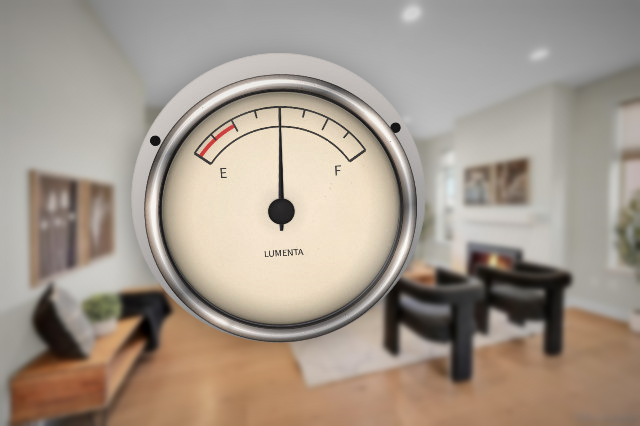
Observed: 0.5
